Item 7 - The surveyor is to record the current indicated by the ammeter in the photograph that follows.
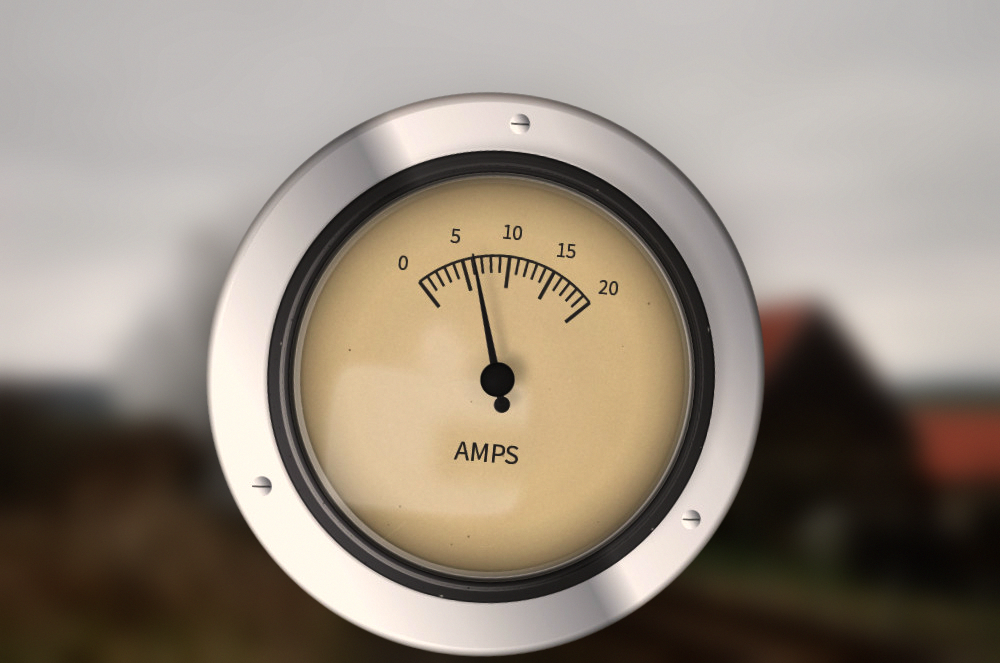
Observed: 6 A
